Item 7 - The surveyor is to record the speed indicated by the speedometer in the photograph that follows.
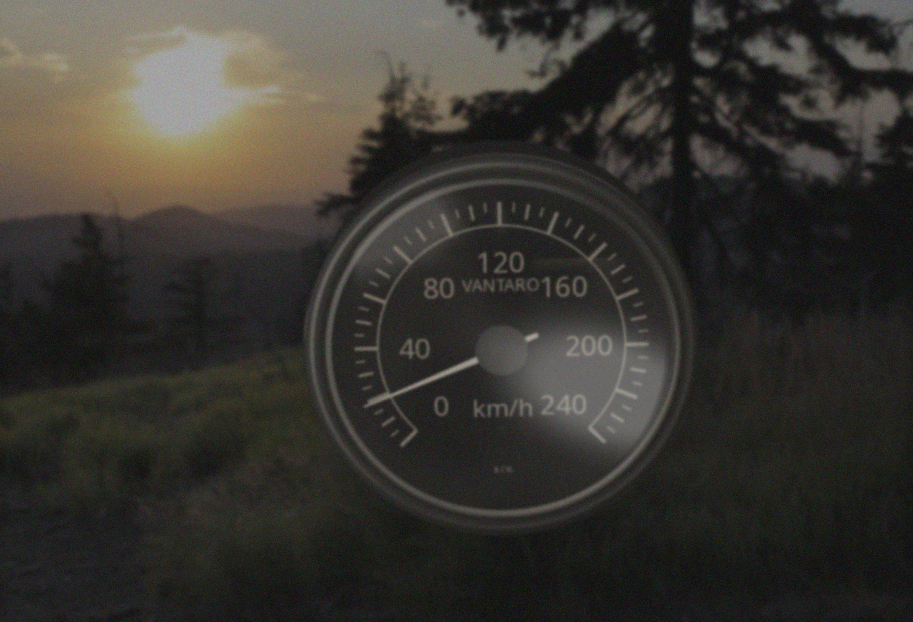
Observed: 20 km/h
